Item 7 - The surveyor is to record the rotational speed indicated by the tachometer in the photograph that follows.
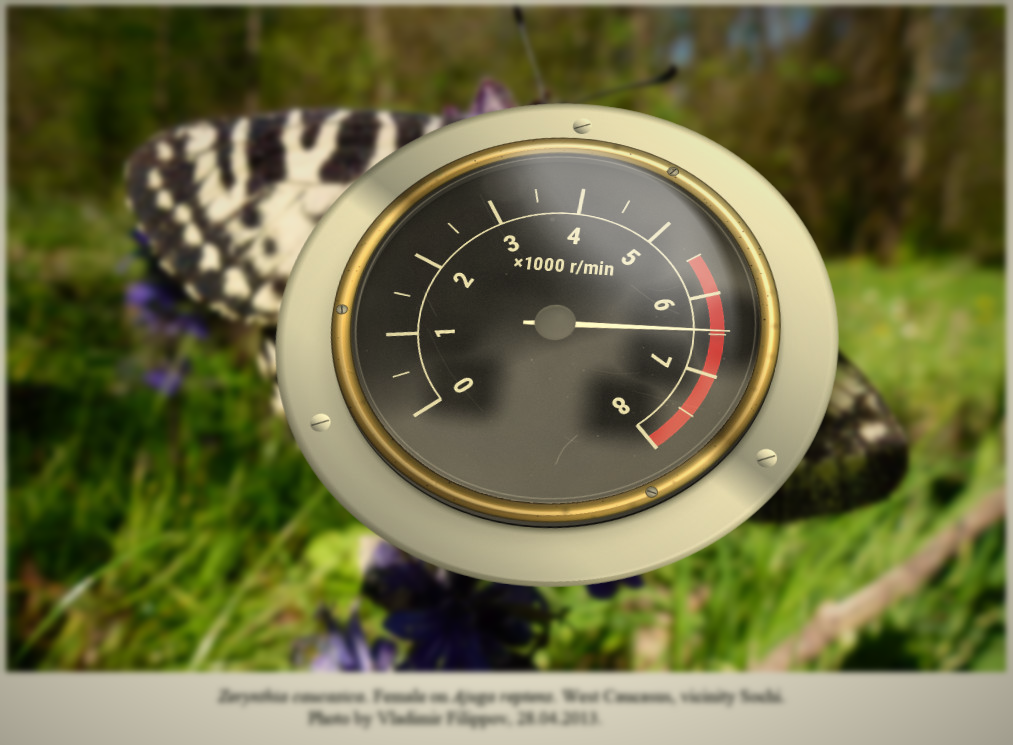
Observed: 6500 rpm
